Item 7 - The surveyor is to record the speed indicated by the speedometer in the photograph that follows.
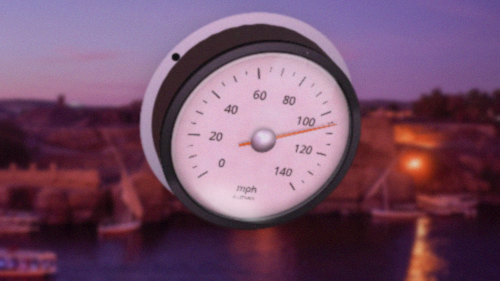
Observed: 105 mph
